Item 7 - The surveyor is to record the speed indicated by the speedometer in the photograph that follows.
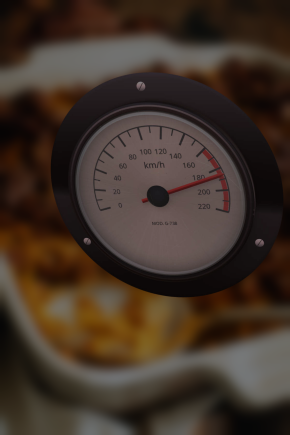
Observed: 185 km/h
